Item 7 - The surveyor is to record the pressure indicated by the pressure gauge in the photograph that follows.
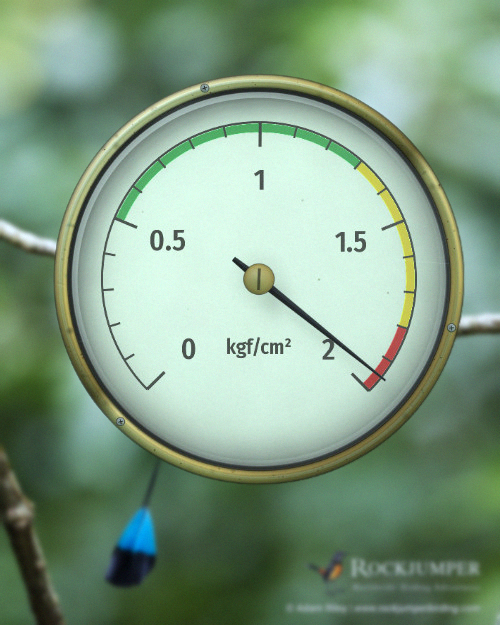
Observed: 1.95 kg/cm²
